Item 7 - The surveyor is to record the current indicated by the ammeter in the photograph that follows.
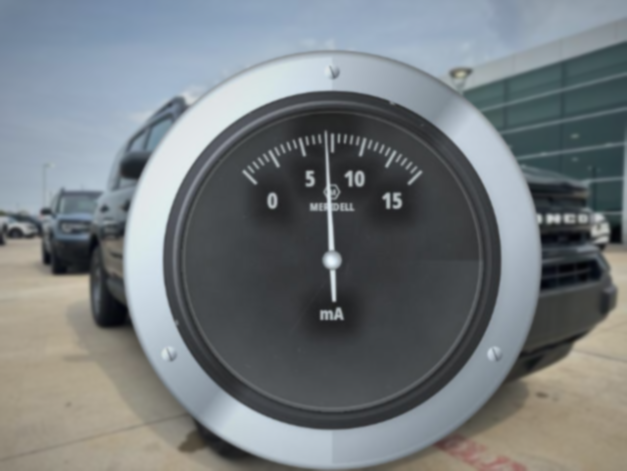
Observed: 7 mA
